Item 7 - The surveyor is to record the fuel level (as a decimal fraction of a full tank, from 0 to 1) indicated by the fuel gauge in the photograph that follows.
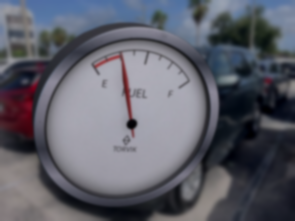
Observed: 0.25
